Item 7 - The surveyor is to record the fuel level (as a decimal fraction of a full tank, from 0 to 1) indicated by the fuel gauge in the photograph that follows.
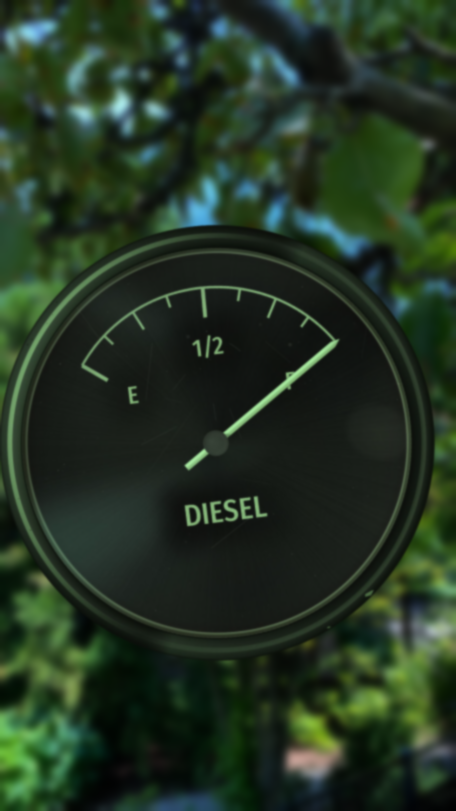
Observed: 1
